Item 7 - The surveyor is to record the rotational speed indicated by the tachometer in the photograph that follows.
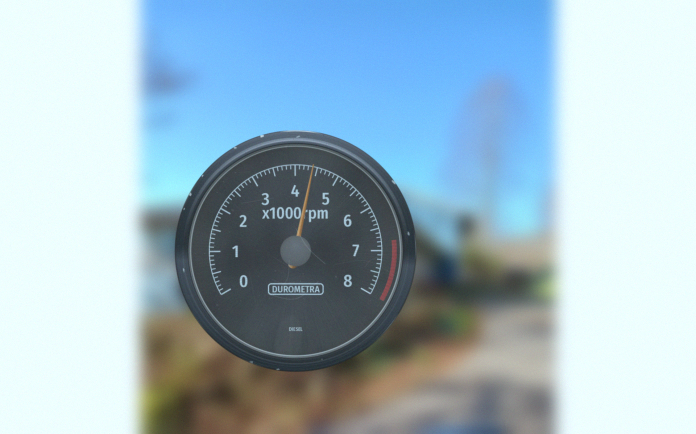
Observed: 4400 rpm
